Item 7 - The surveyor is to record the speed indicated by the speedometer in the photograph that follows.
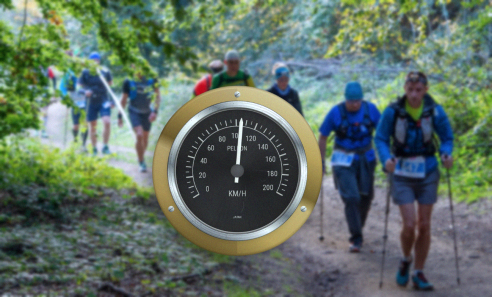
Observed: 105 km/h
